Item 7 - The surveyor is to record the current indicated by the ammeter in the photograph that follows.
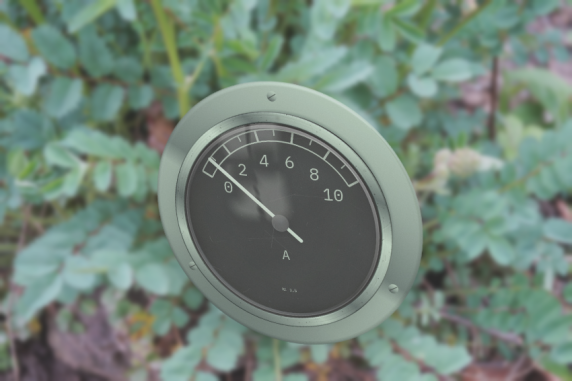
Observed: 1 A
